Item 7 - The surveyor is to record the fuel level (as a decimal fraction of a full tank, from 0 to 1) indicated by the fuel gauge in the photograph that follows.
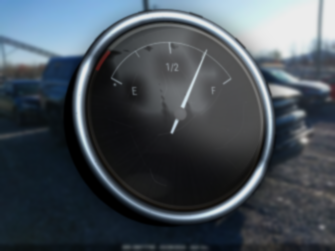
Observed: 0.75
